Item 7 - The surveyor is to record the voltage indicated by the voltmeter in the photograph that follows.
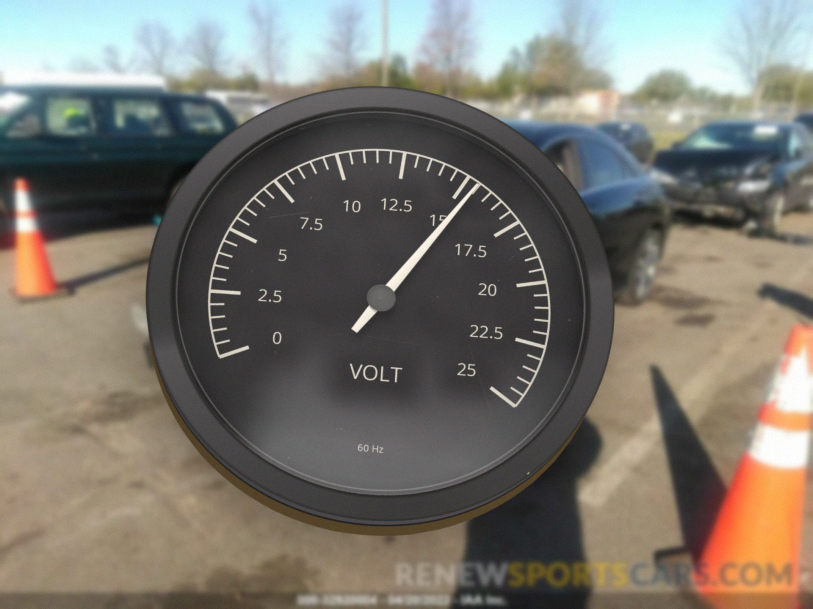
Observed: 15.5 V
